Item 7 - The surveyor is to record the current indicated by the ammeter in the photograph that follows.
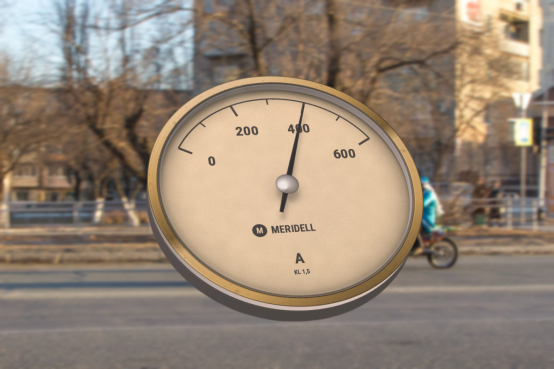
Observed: 400 A
